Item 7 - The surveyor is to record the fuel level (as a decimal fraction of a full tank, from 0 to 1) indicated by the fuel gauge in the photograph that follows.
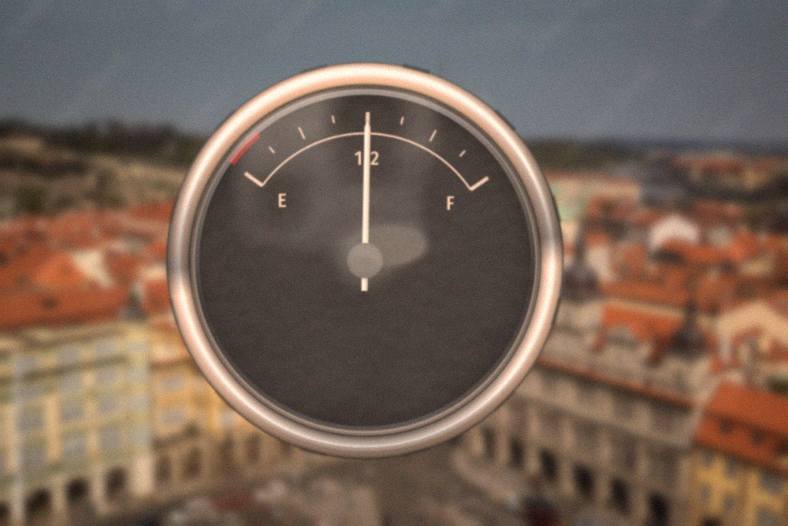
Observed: 0.5
